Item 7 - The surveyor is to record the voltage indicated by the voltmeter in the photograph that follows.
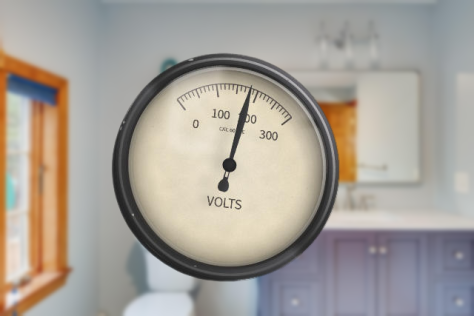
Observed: 180 V
